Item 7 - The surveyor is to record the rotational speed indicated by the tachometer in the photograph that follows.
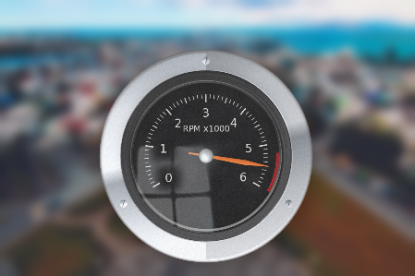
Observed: 5500 rpm
